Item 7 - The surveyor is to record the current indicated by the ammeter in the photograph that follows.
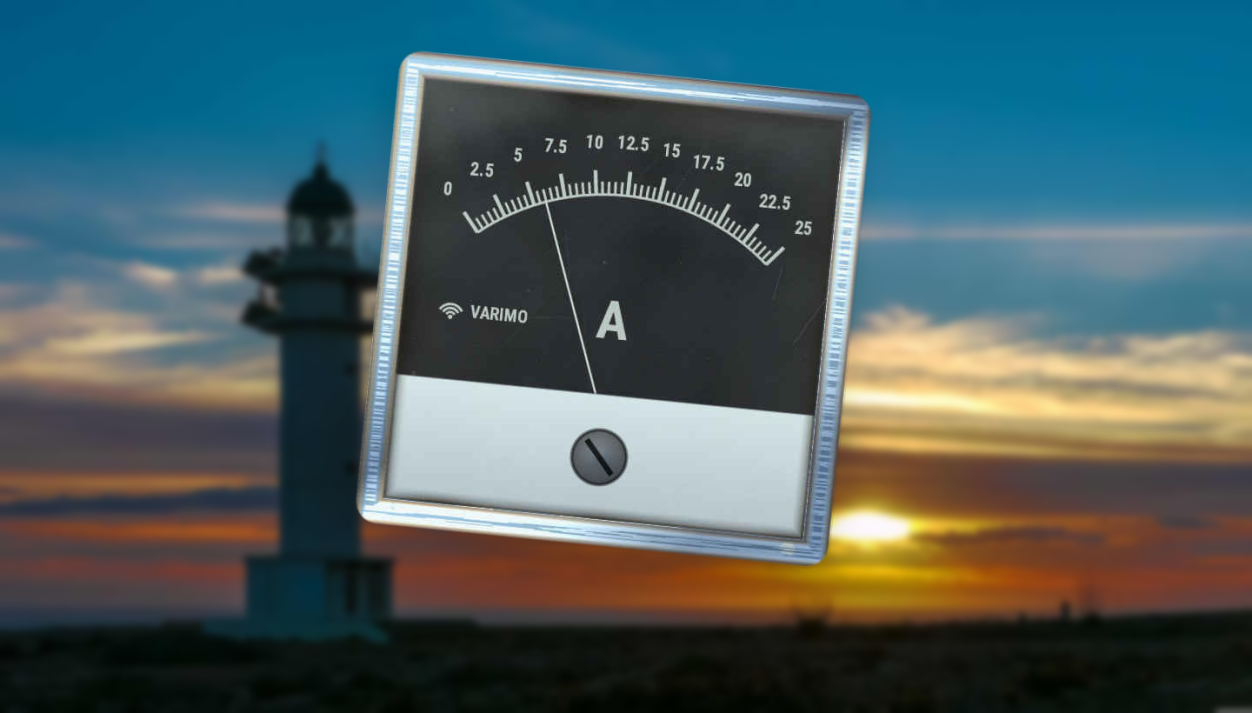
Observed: 6 A
